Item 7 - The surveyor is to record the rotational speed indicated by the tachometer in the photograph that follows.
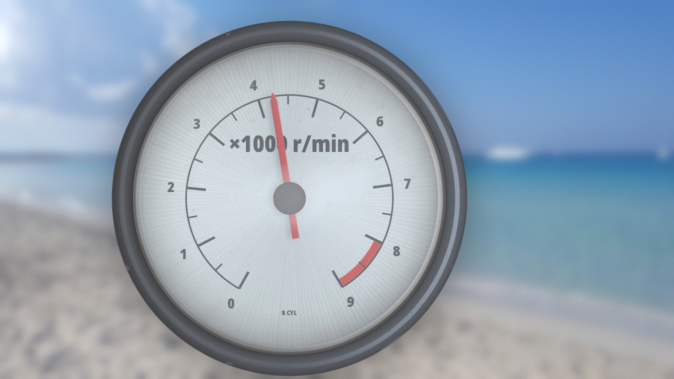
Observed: 4250 rpm
